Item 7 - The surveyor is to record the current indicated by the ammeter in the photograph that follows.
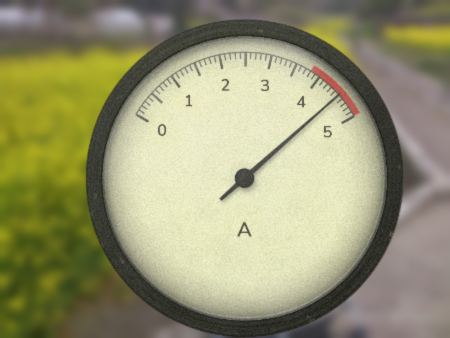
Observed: 4.5 A
